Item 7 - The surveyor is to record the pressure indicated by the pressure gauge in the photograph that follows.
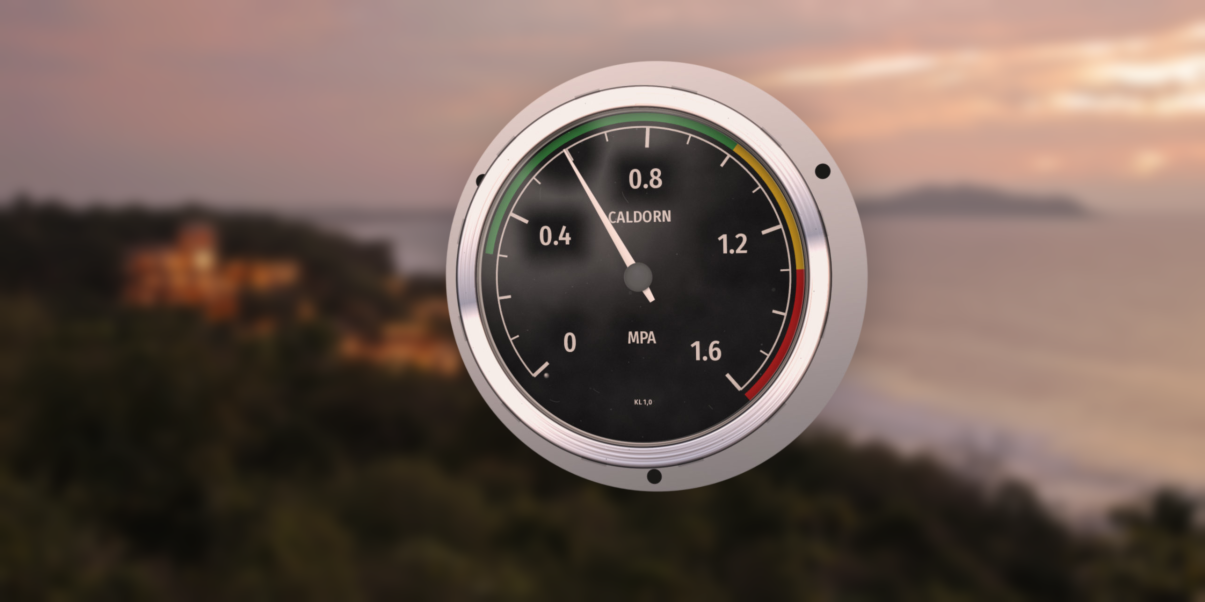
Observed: 0.6 MPa
